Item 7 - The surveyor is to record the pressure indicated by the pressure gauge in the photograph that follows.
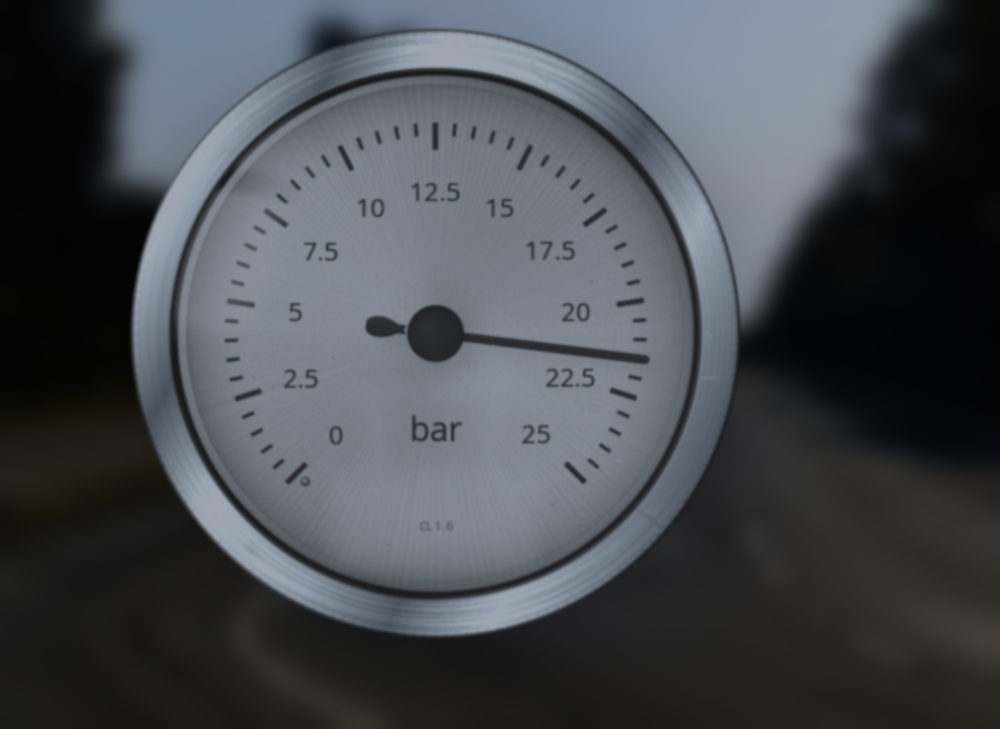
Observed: 21.5 bar
